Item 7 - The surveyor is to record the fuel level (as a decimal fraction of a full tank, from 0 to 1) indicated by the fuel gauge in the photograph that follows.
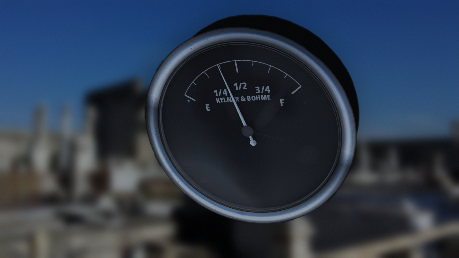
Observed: 0.375
